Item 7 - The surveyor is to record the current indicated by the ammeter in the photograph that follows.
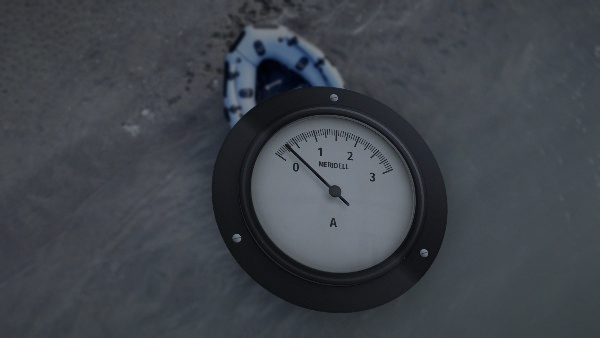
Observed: 0.25 A
